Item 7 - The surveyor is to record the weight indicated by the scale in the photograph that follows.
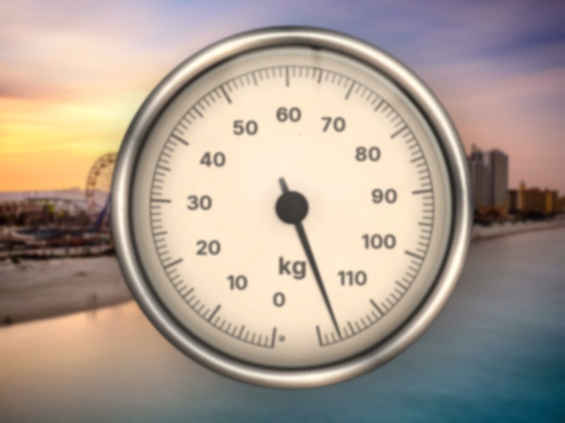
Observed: 117 kg
